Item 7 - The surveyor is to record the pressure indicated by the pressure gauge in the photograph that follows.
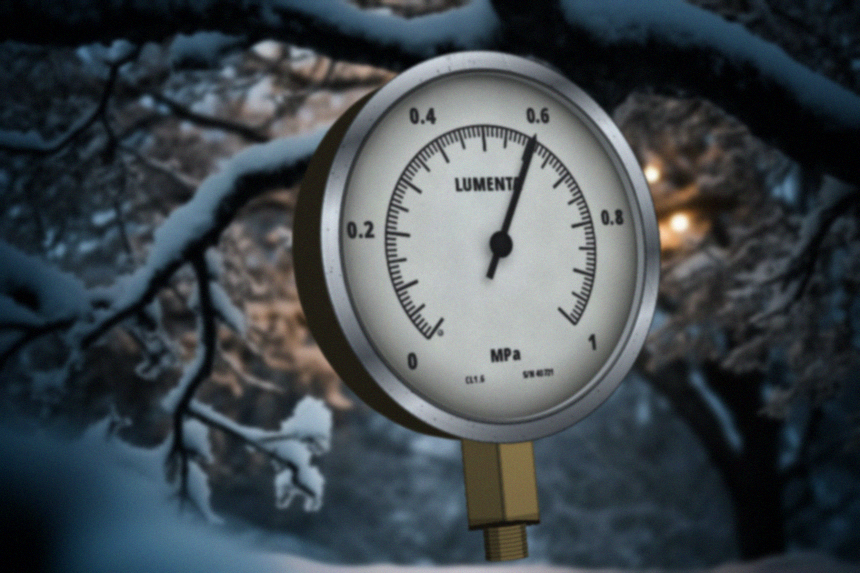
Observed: 0.6 MPa
